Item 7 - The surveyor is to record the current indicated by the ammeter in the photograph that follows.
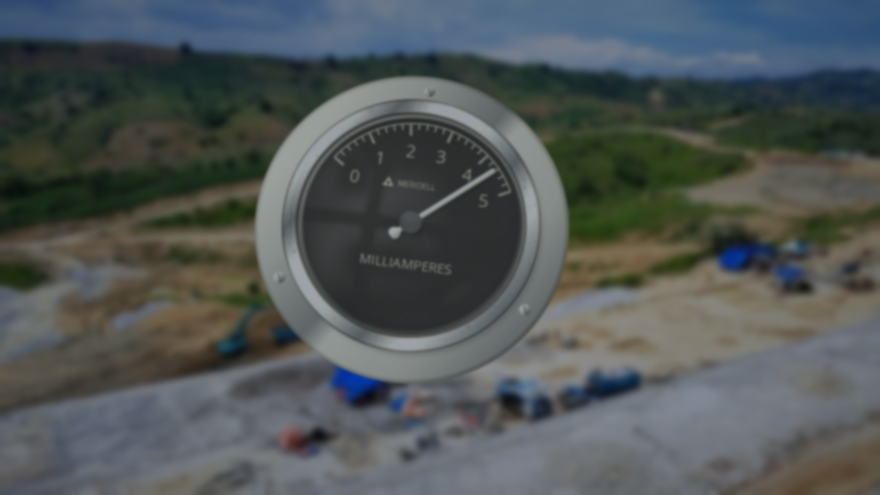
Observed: 4.4 mA
